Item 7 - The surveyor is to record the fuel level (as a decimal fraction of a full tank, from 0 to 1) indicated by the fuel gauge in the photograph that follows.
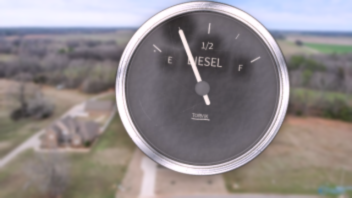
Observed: 0.25
